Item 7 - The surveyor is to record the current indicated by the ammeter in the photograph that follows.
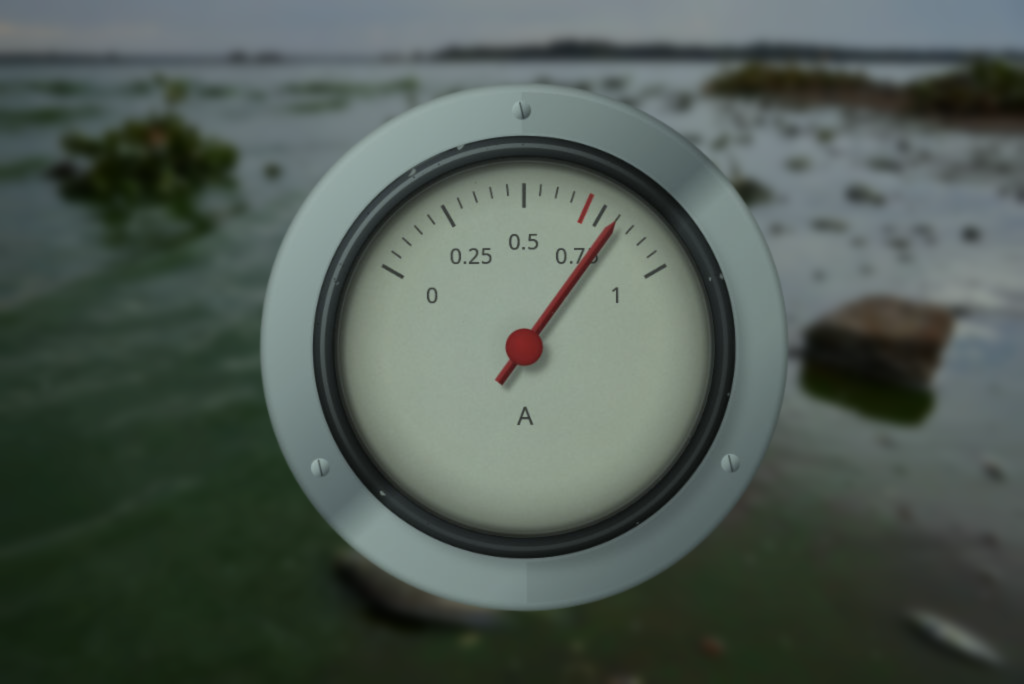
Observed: 0.8 A
